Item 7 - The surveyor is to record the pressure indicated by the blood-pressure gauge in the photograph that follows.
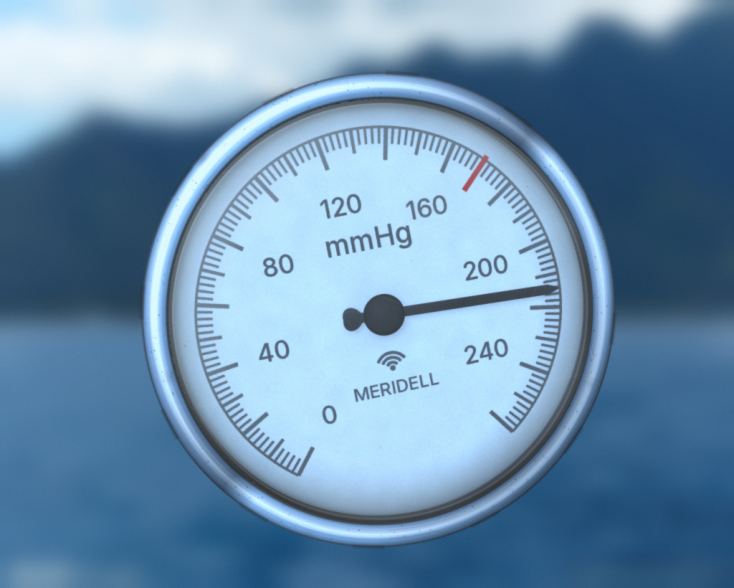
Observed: 214 mmHg
